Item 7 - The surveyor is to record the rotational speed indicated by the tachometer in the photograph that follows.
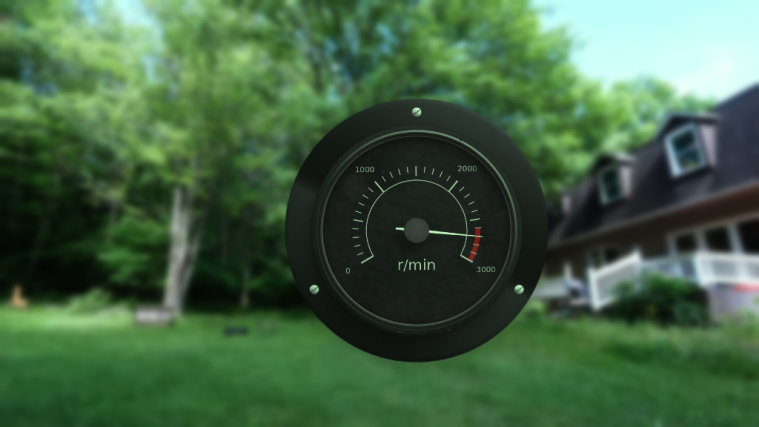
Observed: 2700 rpm
